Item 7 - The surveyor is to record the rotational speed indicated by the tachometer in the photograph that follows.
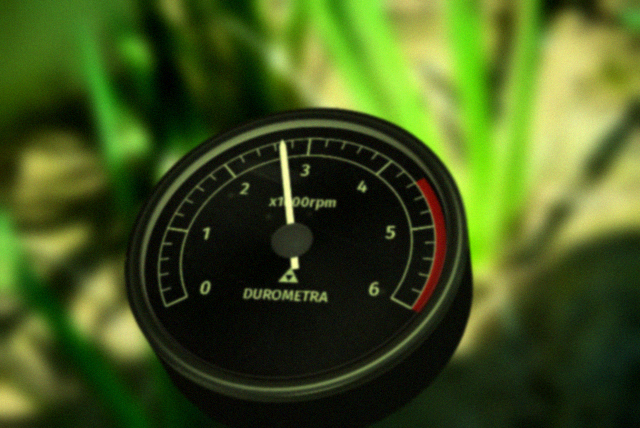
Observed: 2700 rpm
